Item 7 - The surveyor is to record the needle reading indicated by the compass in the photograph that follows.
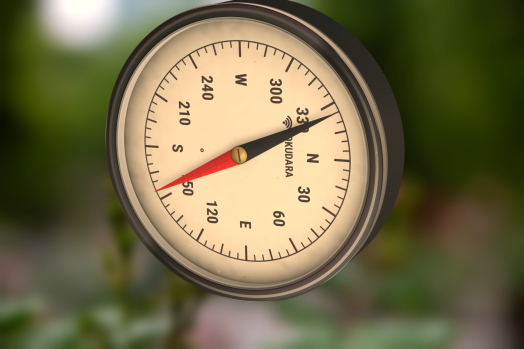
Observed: 155 °
